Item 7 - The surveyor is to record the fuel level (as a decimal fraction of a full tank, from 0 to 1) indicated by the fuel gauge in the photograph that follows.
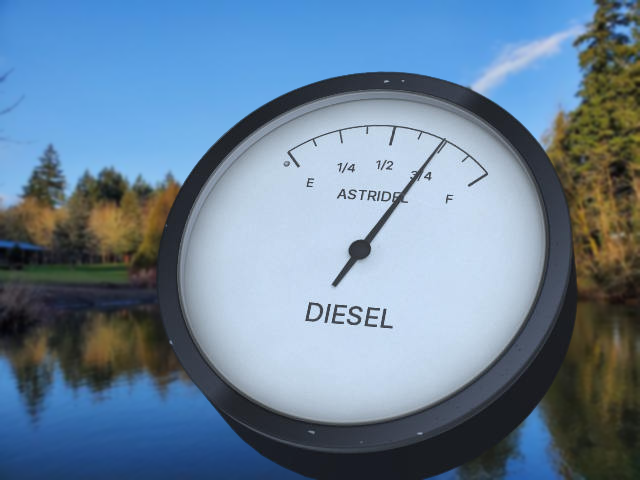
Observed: 0.75
